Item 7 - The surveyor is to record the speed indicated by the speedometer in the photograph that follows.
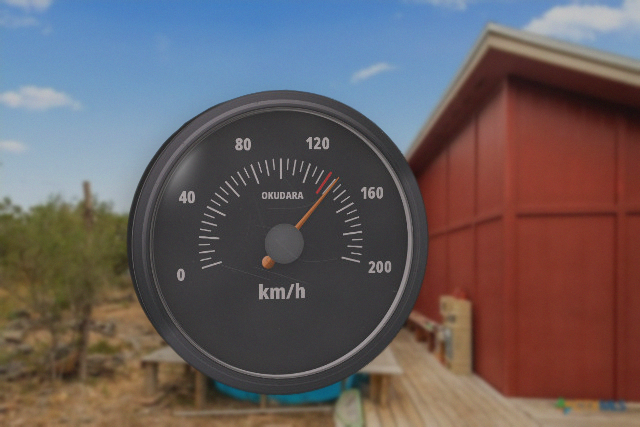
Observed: 140 km/h
